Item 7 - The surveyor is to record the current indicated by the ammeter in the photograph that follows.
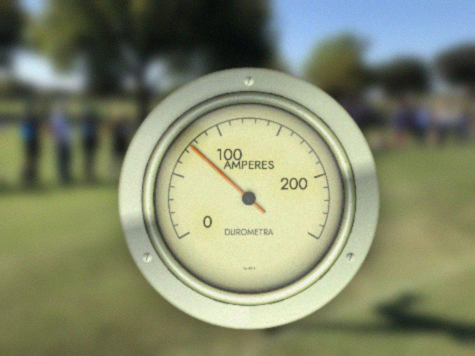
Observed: 75 A
